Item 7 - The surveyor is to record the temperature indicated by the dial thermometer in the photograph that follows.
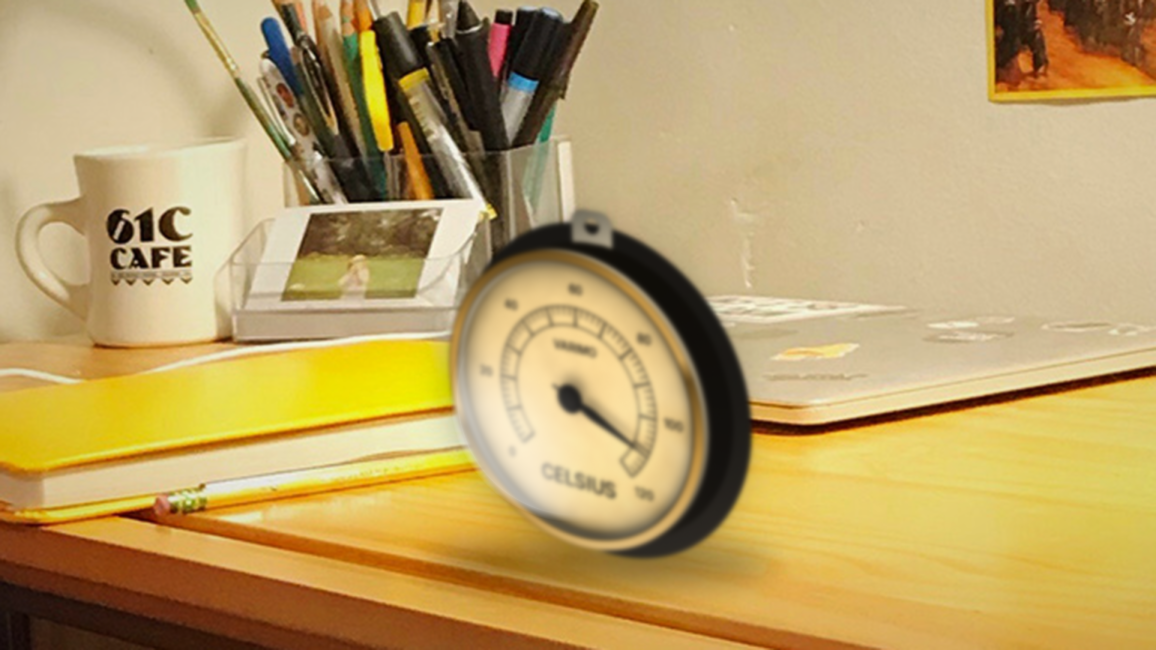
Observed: 110 °C
